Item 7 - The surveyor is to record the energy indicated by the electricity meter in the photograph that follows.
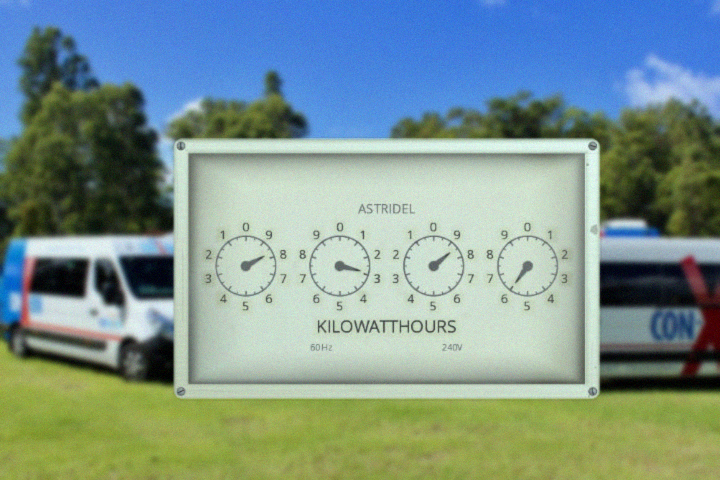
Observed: 8286 kWh
